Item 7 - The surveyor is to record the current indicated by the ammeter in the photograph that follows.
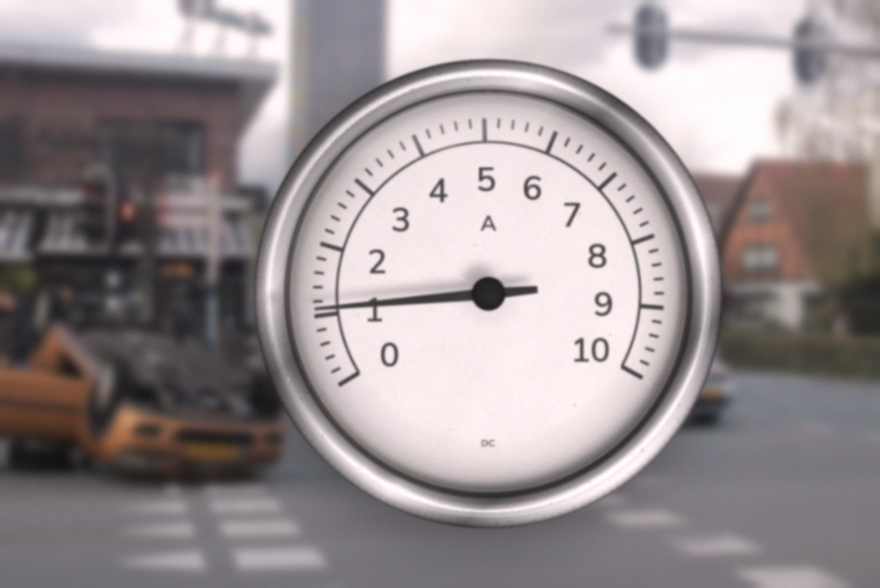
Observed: 1.1 A
